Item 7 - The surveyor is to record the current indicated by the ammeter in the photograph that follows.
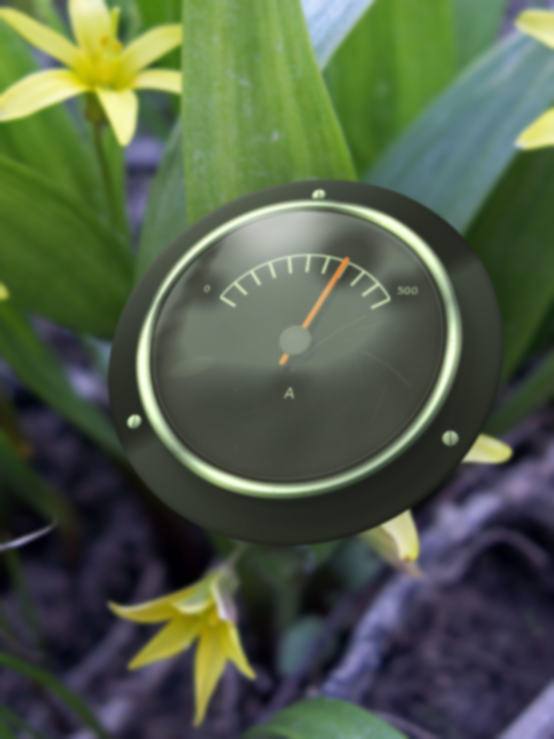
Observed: 350 A
